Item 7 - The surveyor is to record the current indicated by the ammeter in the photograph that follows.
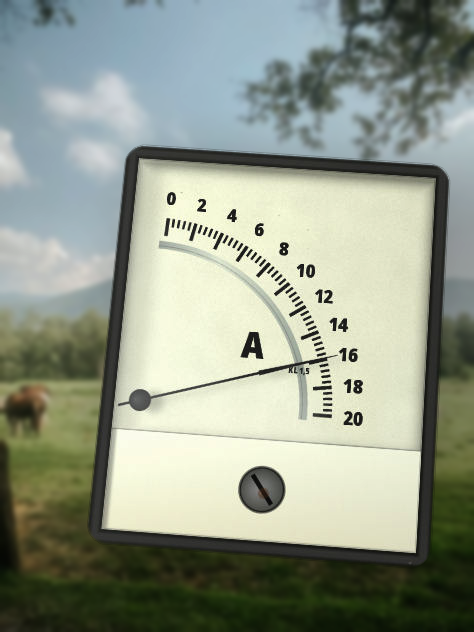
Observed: 16 A
